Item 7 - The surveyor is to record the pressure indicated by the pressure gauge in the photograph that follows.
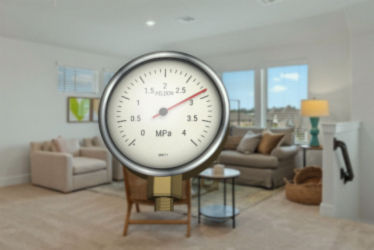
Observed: 2.9 MPa
